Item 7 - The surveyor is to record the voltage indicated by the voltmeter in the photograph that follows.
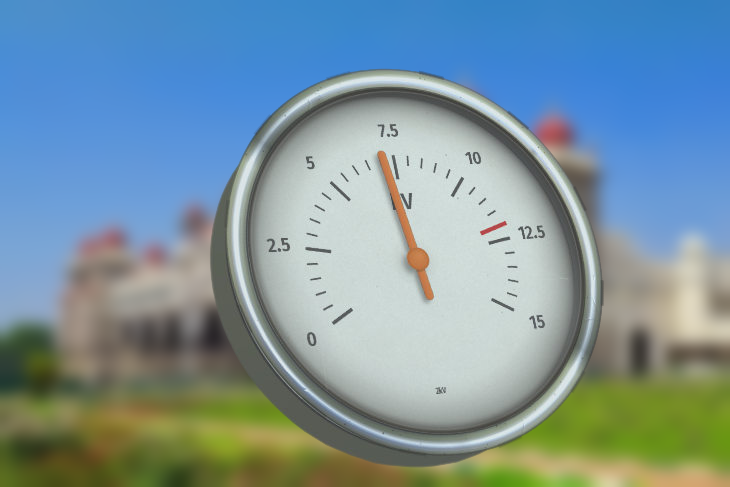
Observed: 7 kV
